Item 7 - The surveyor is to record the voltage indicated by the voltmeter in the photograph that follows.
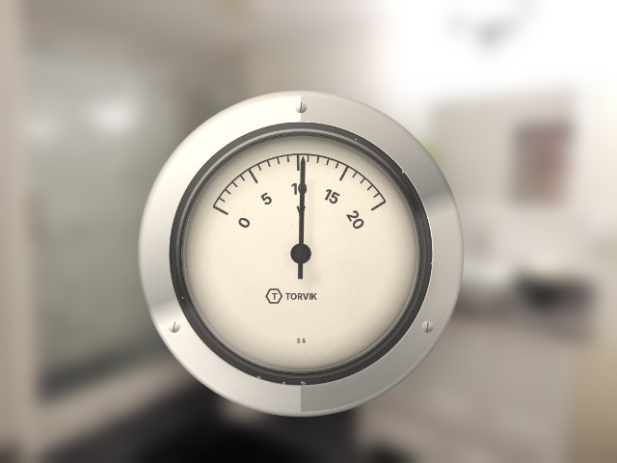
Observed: 10.5 V
